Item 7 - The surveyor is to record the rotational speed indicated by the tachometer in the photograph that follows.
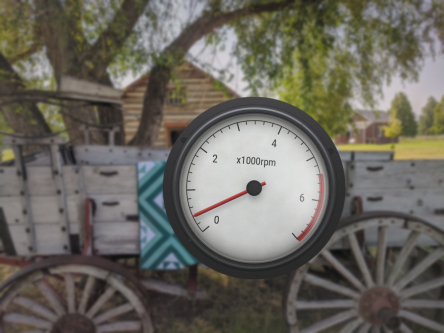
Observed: 400 rpm
